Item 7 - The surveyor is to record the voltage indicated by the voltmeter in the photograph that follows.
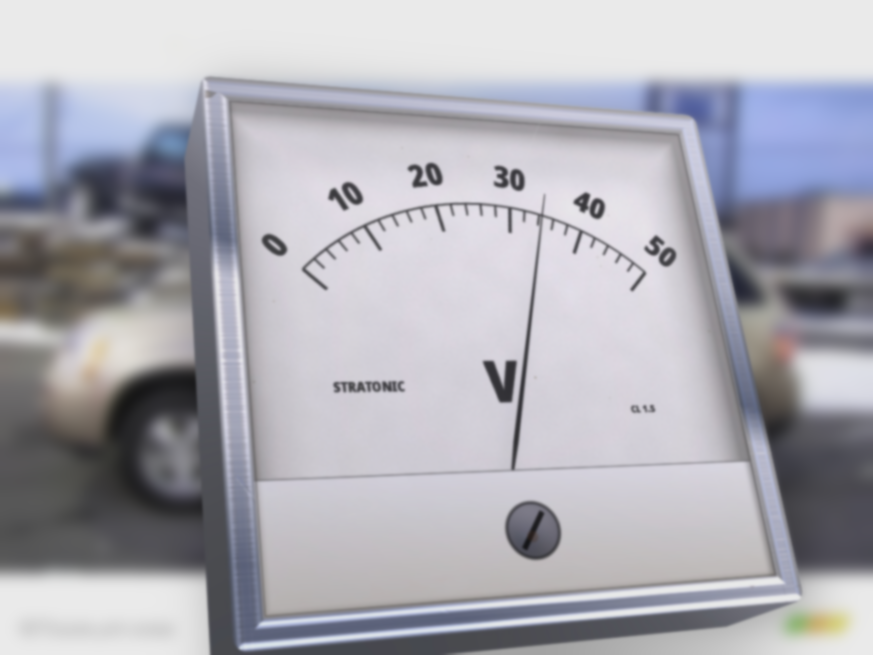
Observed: 34 V
